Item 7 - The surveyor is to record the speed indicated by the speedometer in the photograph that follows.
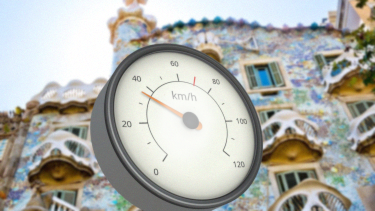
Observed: 35 km/h
